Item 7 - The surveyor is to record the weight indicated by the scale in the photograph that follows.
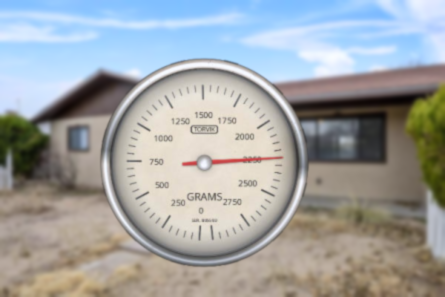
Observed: 2250 g
